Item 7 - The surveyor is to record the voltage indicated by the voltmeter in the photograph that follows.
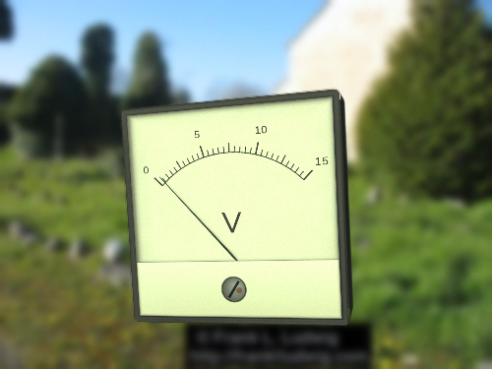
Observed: 0.5 V
